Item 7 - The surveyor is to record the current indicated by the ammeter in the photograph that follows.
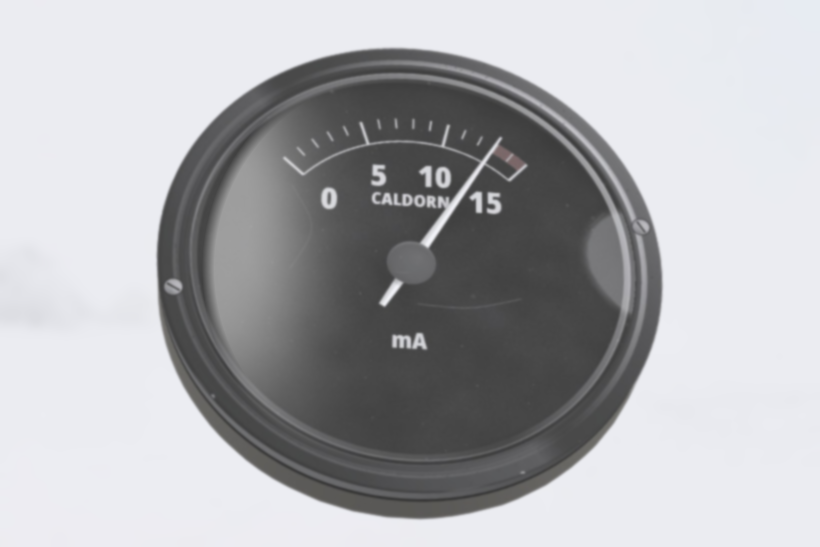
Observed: 13 mA
